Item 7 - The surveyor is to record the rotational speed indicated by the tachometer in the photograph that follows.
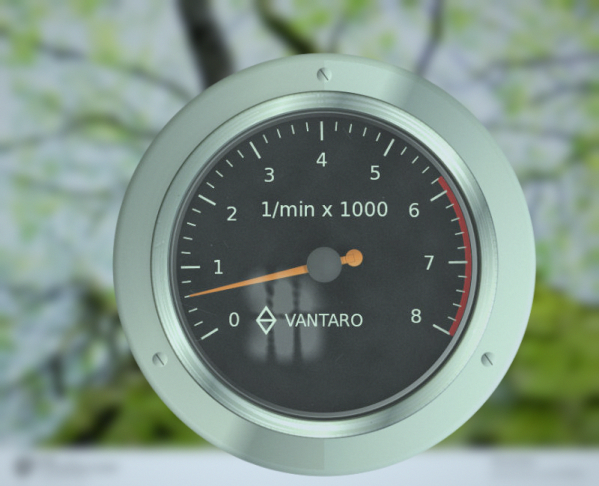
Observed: 600 rpm
